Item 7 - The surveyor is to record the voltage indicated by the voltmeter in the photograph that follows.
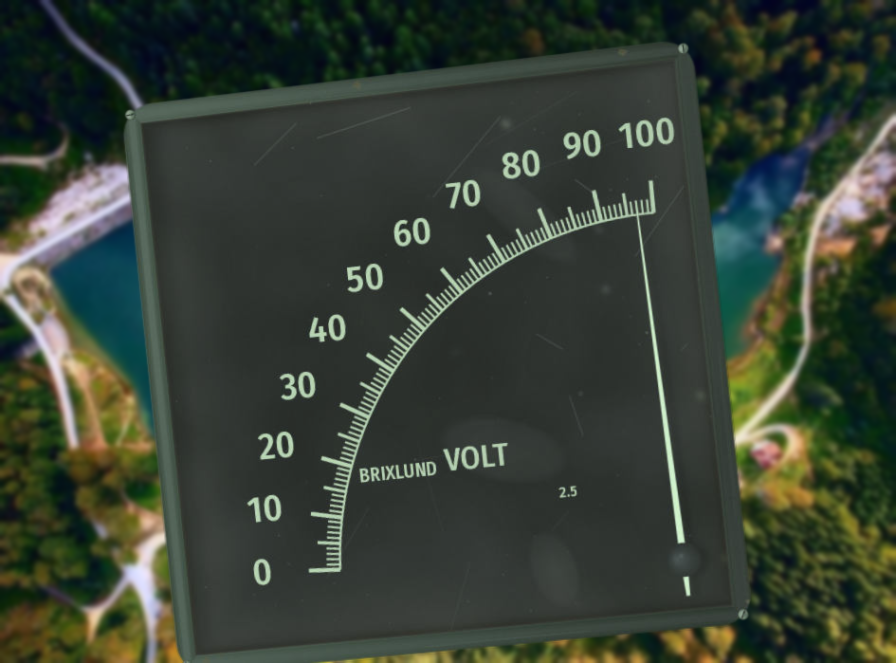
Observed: 97 V
